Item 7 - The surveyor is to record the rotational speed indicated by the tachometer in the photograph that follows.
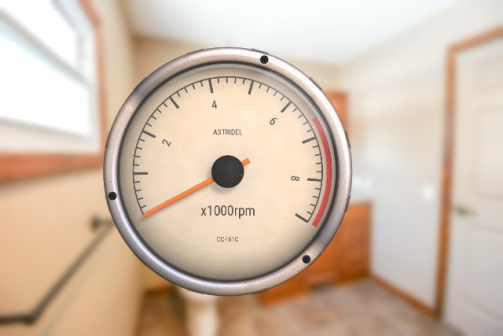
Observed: 0 rpm
